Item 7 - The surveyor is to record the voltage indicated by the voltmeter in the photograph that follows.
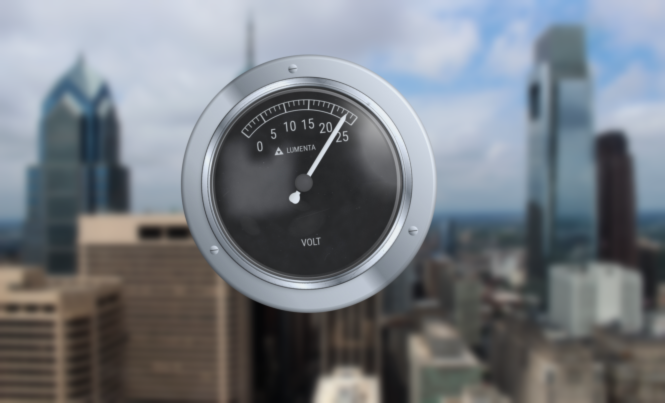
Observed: 23 V
